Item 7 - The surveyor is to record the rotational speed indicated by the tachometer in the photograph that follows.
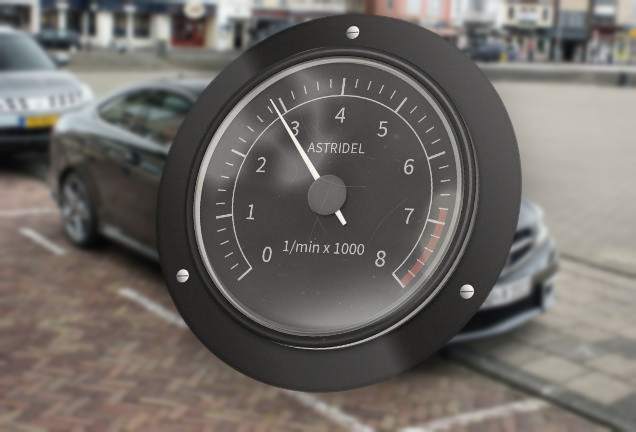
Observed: 2900 rpm
